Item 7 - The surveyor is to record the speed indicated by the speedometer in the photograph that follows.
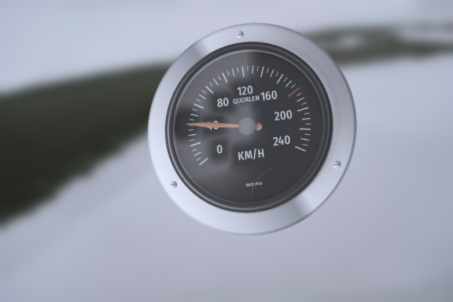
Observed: 40 km/h
